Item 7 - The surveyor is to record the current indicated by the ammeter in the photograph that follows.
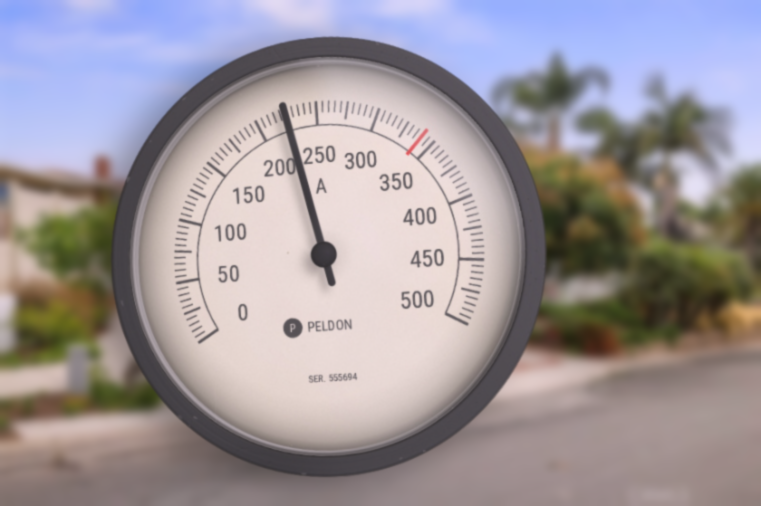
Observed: 225 A
